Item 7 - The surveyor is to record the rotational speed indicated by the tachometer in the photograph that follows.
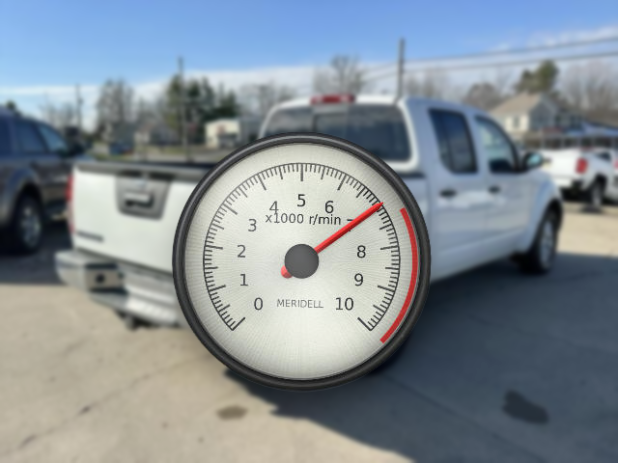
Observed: 7000 rpm
